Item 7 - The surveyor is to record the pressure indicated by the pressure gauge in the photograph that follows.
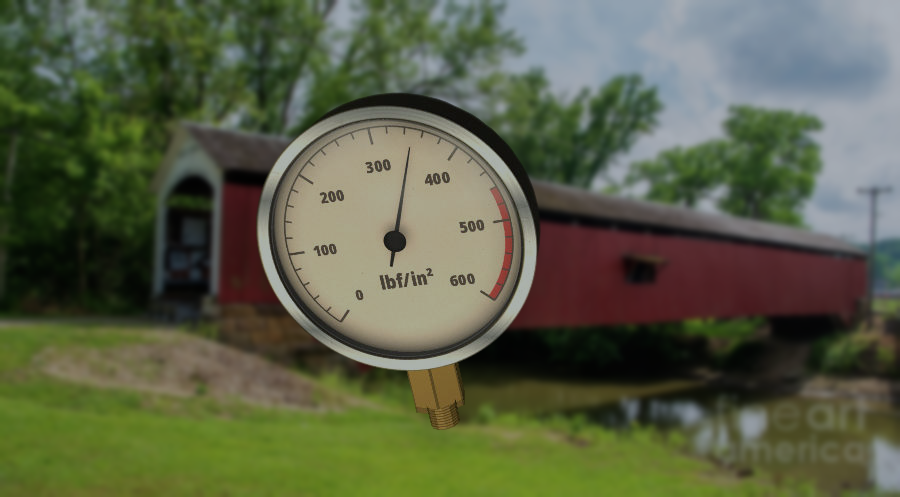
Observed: 350 psi
